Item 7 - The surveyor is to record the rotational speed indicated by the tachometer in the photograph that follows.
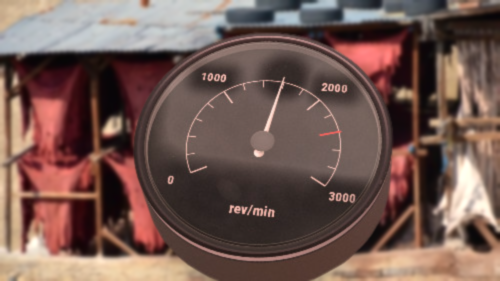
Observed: 1600 rpm
